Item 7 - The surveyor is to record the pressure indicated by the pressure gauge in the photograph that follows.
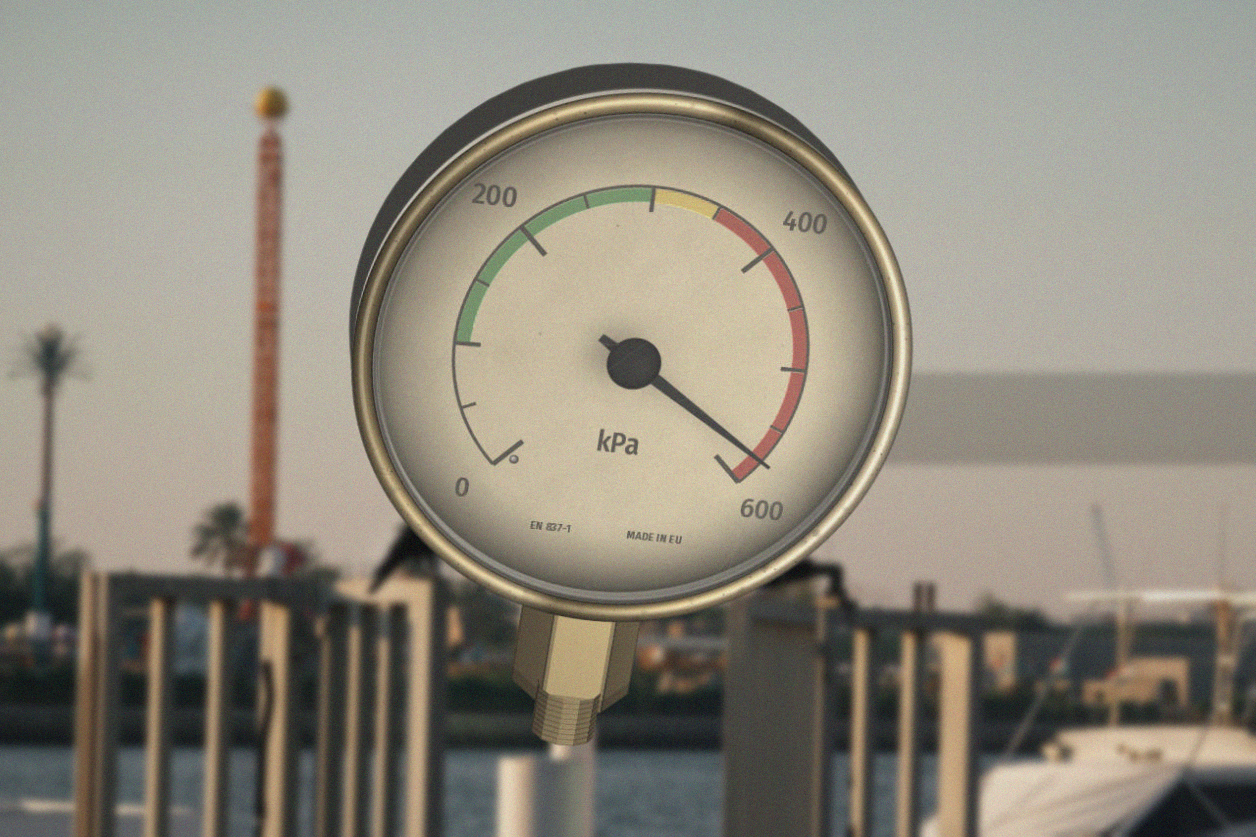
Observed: 575 kPa
